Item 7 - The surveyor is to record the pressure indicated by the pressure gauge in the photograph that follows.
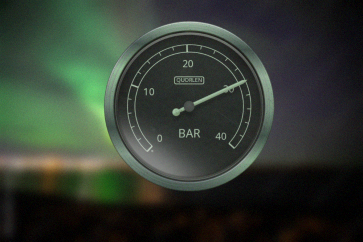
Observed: 30 bar
